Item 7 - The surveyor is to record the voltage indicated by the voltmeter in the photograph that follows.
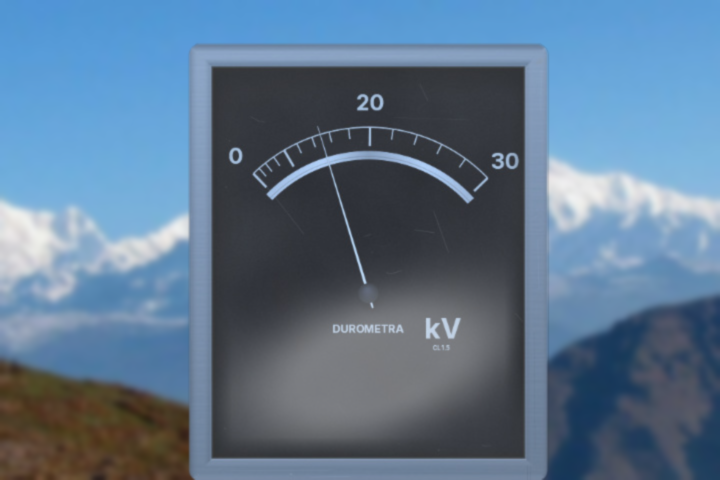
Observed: 15 kV
